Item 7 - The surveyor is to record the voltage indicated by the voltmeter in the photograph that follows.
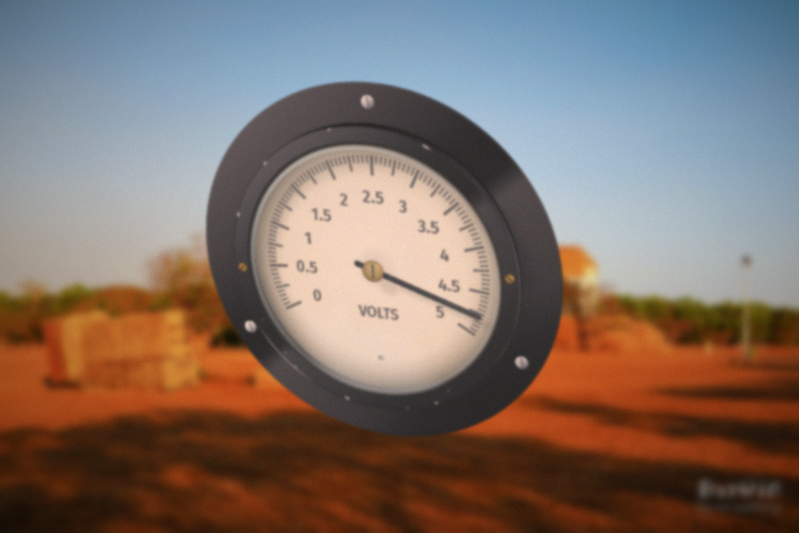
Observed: 4.75 V
